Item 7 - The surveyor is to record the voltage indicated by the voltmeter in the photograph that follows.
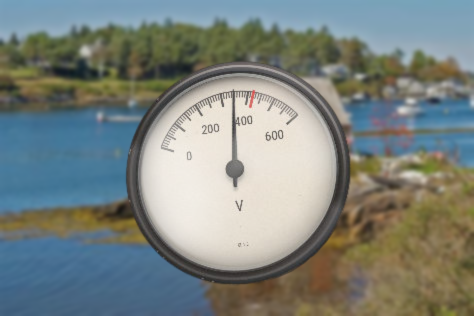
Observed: 350 V
